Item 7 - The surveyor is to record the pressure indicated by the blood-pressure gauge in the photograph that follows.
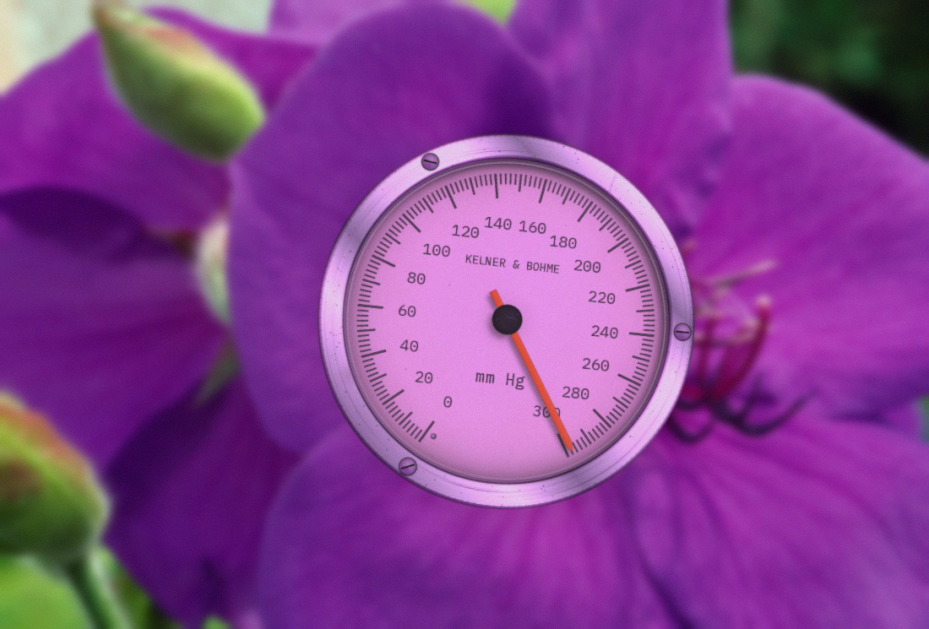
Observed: 298 mmHg
